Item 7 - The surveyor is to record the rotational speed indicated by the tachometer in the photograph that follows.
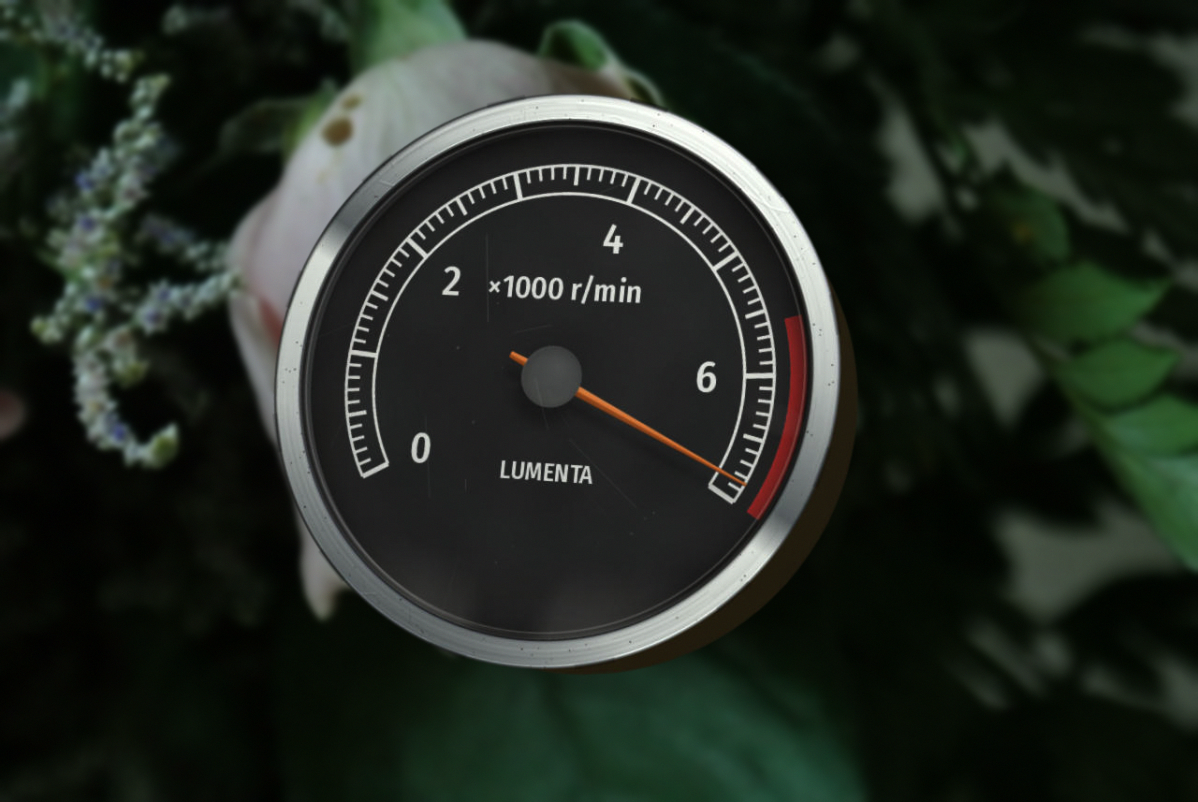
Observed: 6850 rpm
